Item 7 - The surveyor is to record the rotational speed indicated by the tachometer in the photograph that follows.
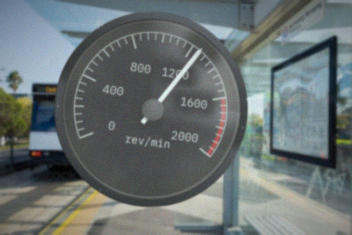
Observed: 1250 rpm
